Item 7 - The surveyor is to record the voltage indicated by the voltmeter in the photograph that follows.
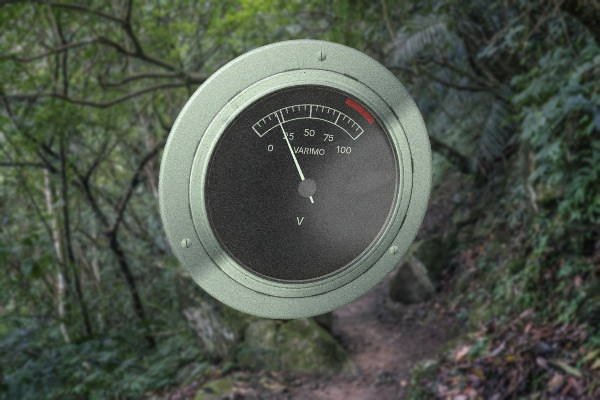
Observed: 20 V
